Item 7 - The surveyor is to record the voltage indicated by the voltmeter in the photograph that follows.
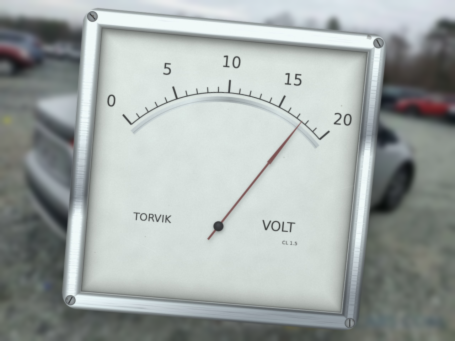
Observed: 17.5 V
